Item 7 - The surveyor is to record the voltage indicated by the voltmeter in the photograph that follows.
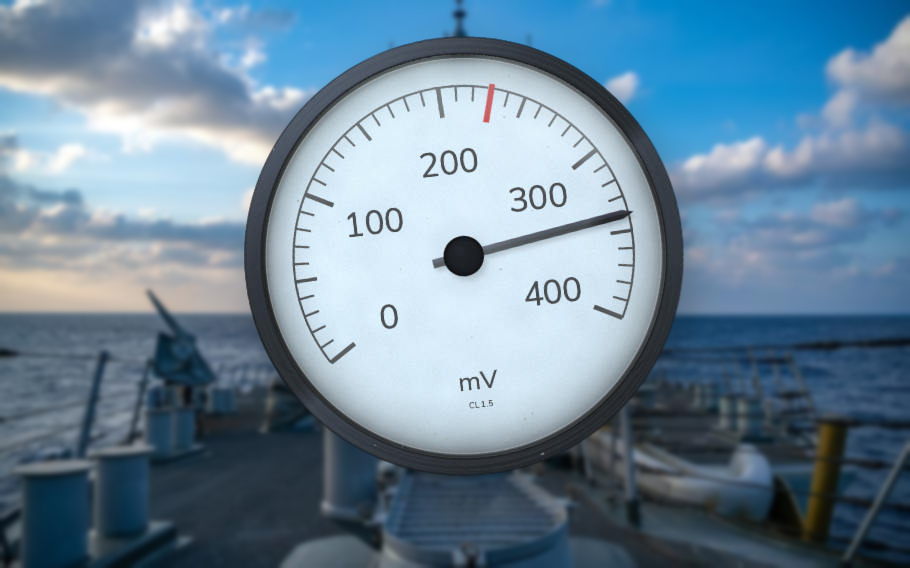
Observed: 340 mV
